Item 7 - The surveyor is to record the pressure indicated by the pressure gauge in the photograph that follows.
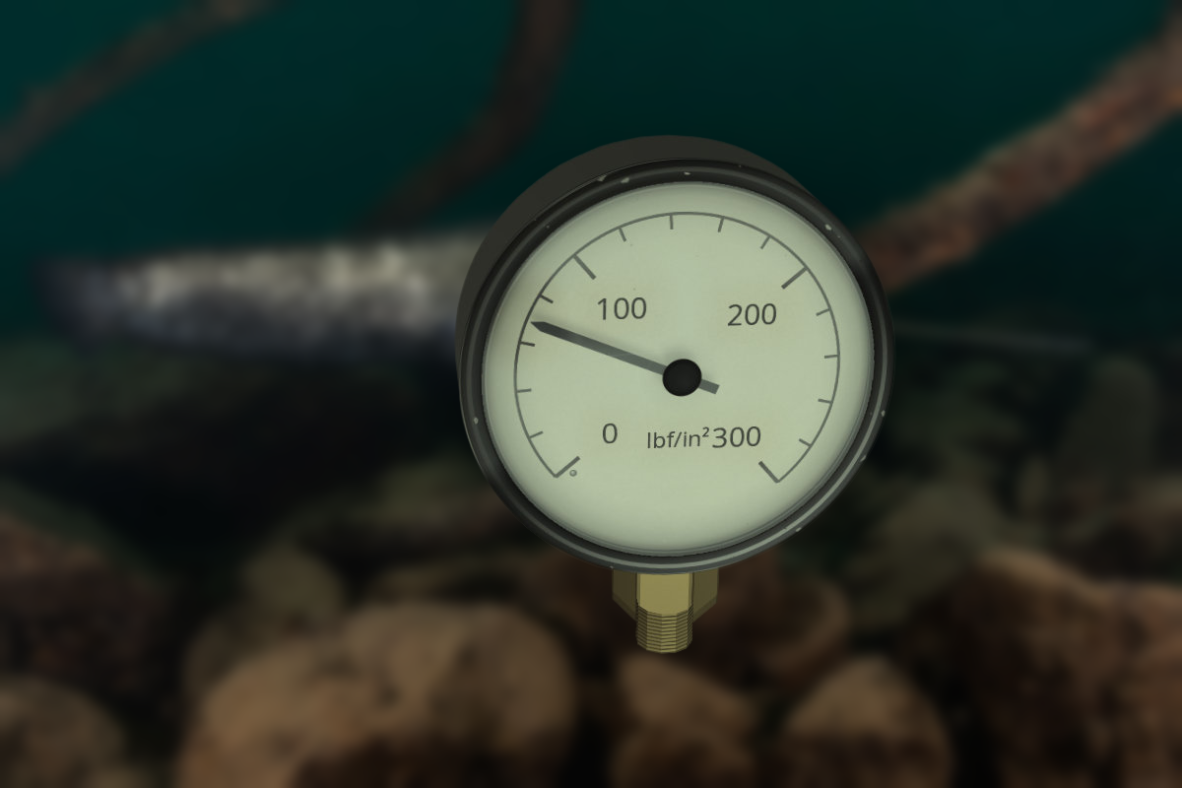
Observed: 70 psi
